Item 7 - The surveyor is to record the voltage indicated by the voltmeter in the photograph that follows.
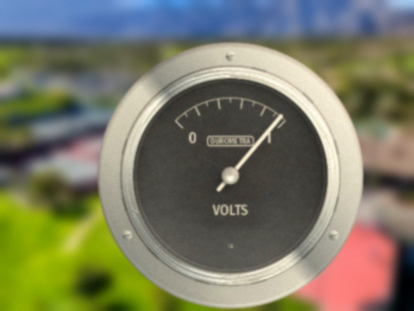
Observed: 0.95 V
